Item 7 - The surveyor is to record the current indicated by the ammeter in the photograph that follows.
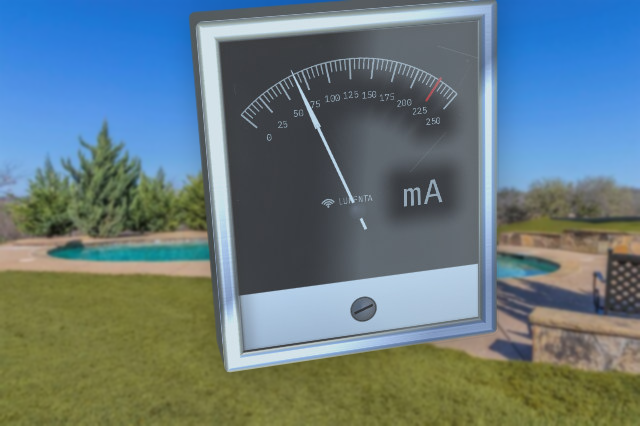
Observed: 65 mA
